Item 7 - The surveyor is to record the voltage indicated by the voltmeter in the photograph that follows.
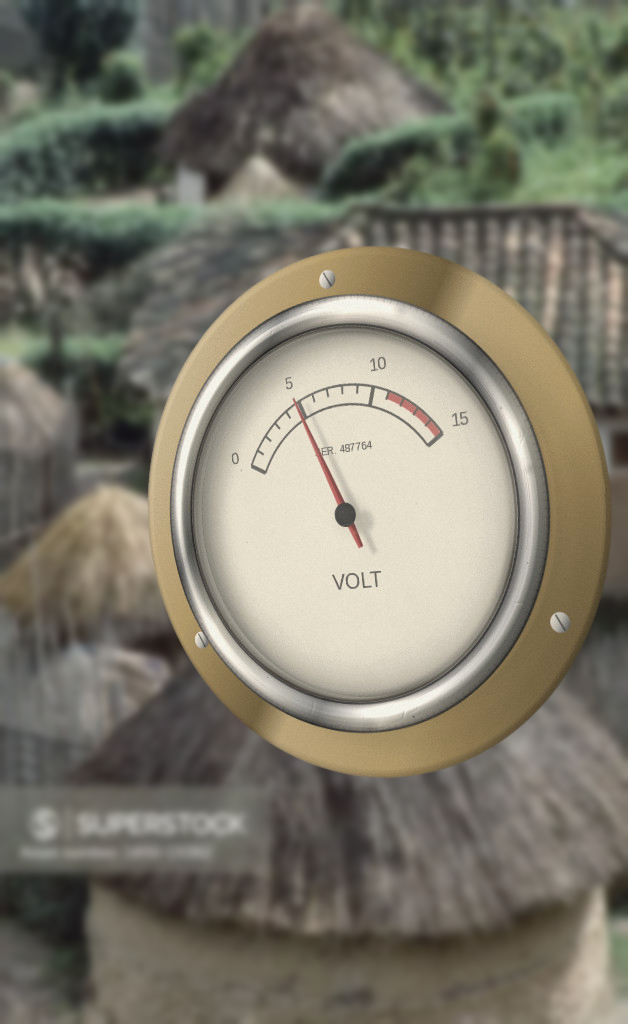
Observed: 5 V
